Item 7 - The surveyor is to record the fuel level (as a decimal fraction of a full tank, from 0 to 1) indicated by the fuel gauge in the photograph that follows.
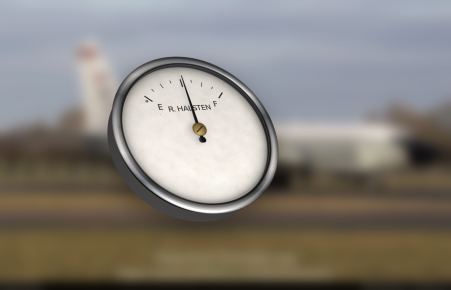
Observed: 0.5
